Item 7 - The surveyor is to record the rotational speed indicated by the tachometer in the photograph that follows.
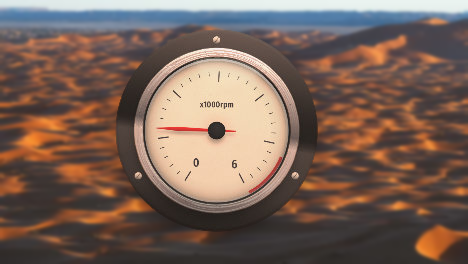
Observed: 1200 rpm
